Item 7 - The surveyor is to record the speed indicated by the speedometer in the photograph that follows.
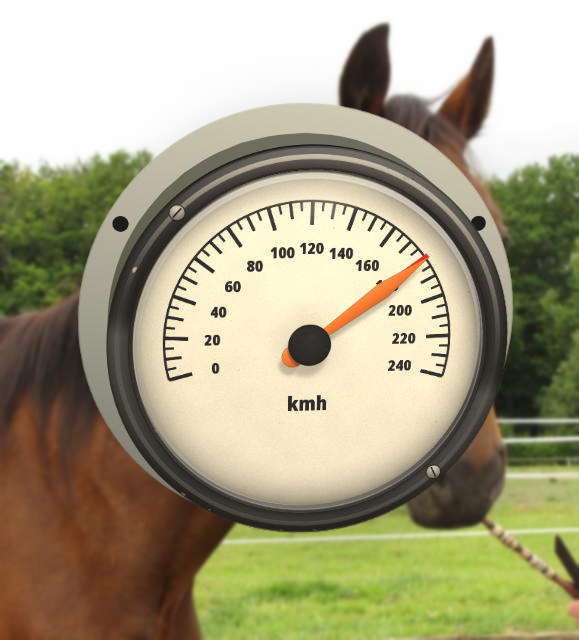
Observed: 180 km/h
